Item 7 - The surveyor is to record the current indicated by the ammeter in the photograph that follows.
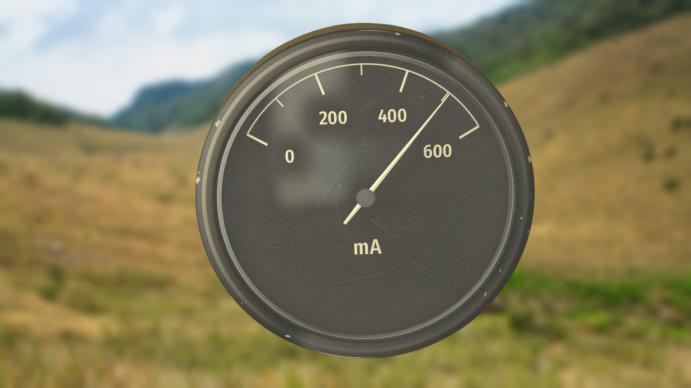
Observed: 500 mA
